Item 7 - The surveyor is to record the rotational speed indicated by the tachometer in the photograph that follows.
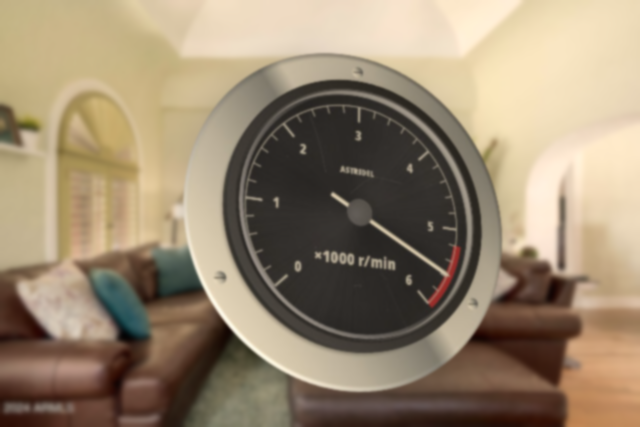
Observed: 5600 rpm
